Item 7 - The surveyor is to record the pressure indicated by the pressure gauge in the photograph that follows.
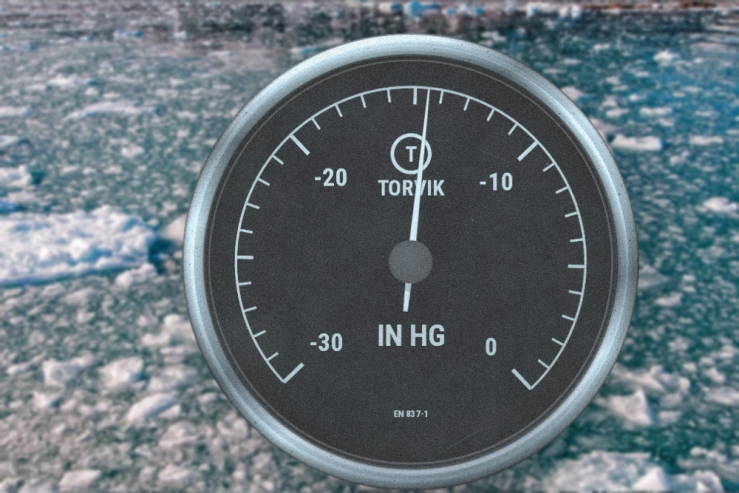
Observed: -14.5 inHg
